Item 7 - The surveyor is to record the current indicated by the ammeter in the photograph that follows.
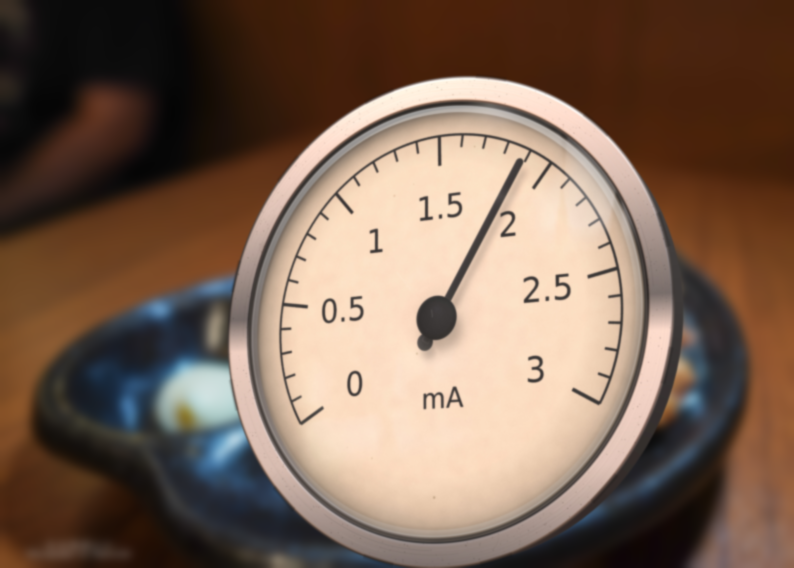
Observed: 1.9 mA
